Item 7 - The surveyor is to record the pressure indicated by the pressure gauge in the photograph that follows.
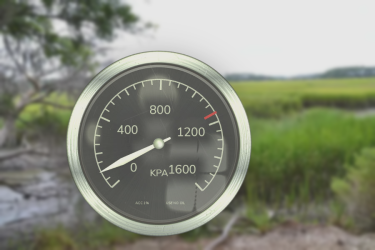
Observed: 100 kPa
